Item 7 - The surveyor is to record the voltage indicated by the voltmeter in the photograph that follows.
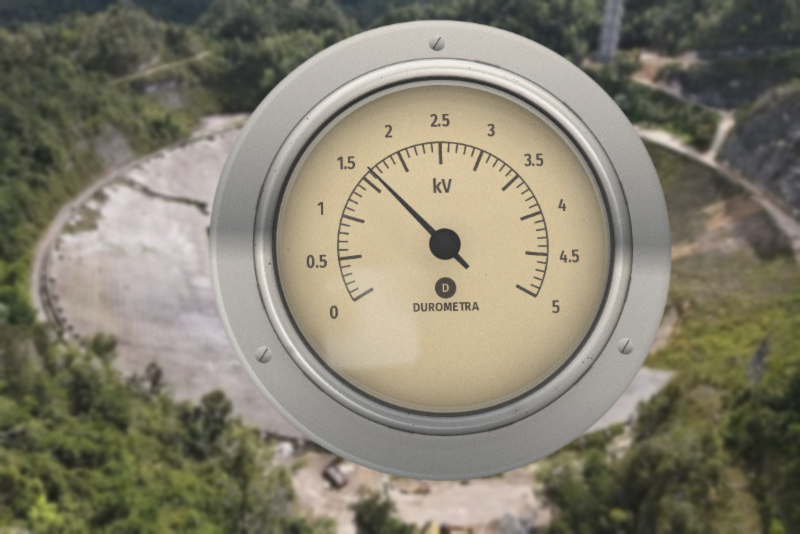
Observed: 1.6 kV
